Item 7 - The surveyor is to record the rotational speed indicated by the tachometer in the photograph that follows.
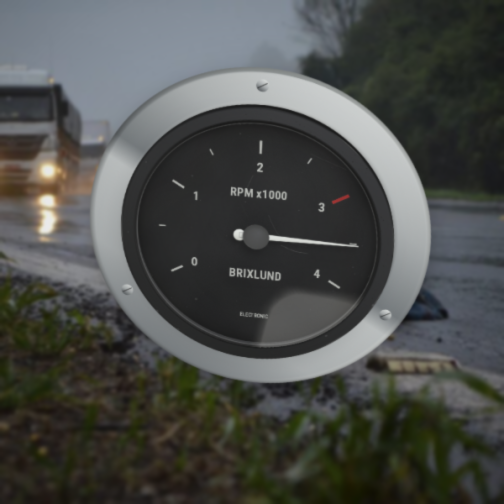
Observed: 3500 rpm
